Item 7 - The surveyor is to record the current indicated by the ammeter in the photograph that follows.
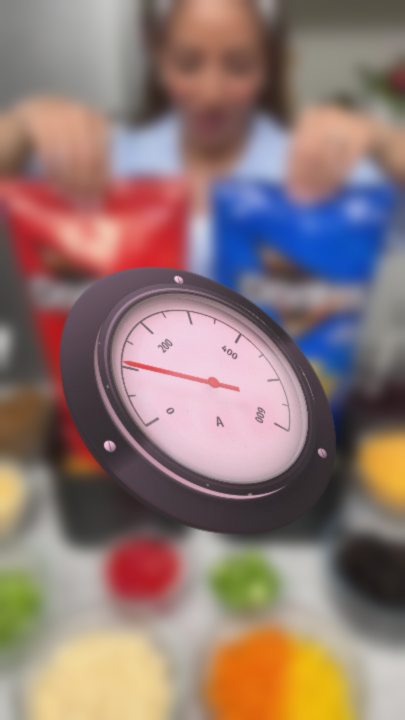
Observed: 100 A
